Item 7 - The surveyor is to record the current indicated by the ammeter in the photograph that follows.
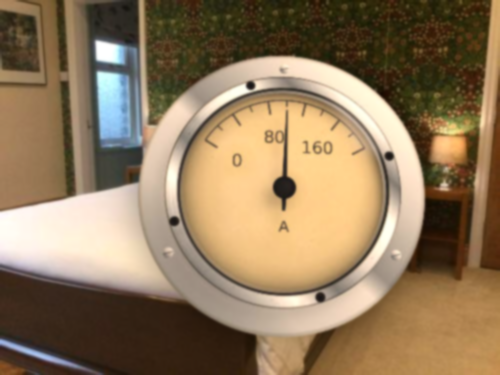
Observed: 100 A
